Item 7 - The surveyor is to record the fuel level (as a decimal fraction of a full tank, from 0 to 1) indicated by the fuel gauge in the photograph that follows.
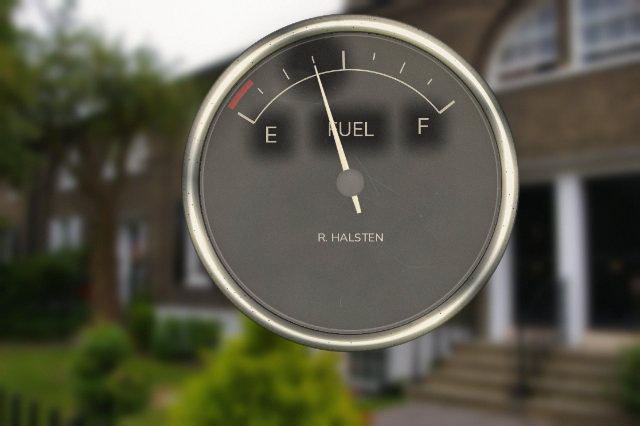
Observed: 0.375
